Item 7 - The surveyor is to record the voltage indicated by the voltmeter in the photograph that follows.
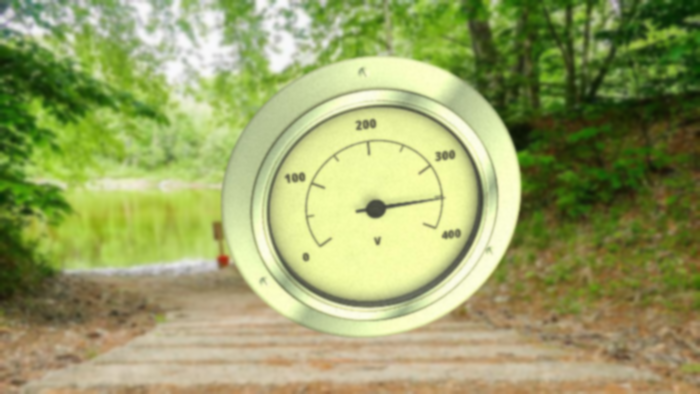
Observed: 350 V
